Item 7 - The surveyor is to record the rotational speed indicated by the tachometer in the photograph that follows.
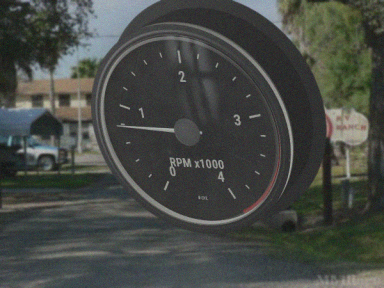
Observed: 800 rpm
